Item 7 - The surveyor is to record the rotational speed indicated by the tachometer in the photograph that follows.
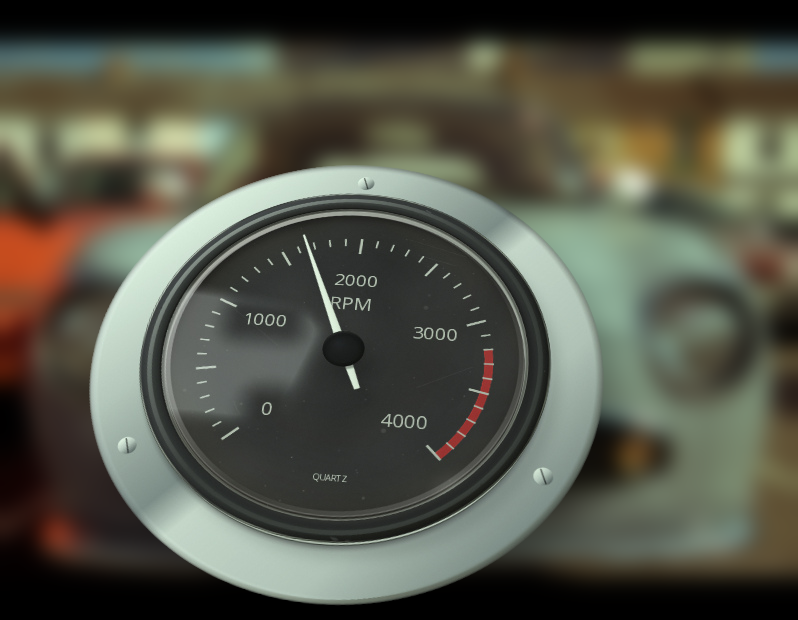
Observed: 1650 rpm
